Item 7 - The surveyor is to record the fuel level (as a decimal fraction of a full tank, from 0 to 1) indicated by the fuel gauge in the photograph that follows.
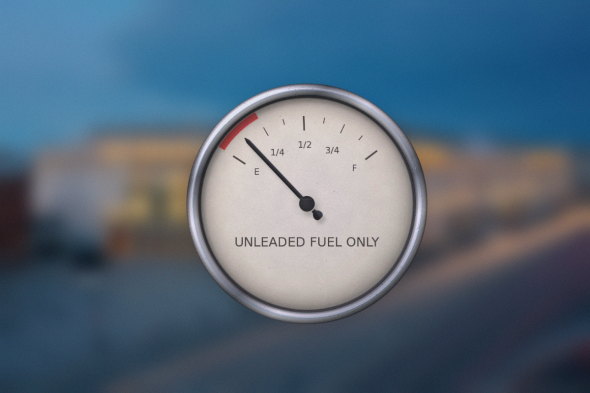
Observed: 0.125
